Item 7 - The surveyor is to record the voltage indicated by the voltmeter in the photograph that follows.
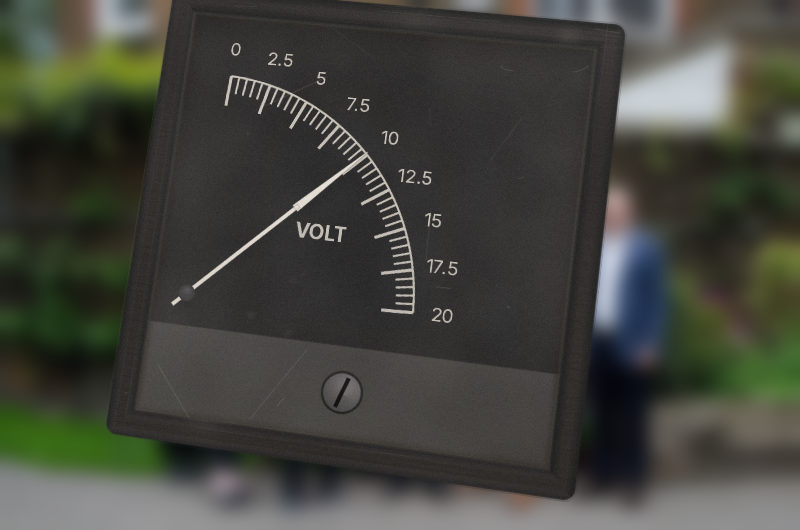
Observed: 10 V
